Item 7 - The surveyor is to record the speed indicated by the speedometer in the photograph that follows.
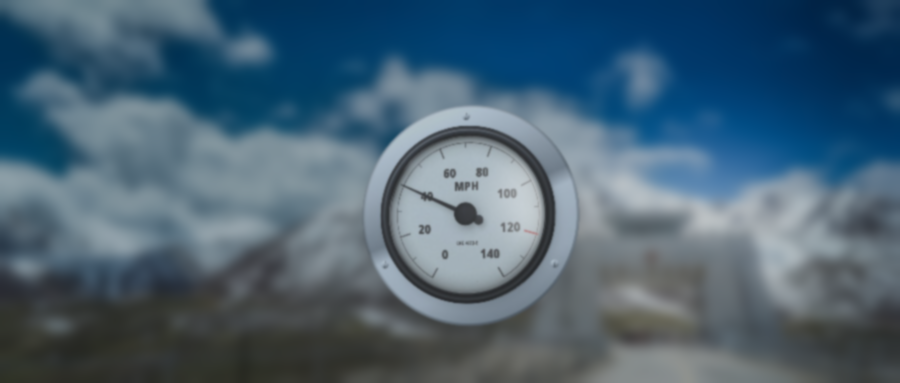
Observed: 40 mph
